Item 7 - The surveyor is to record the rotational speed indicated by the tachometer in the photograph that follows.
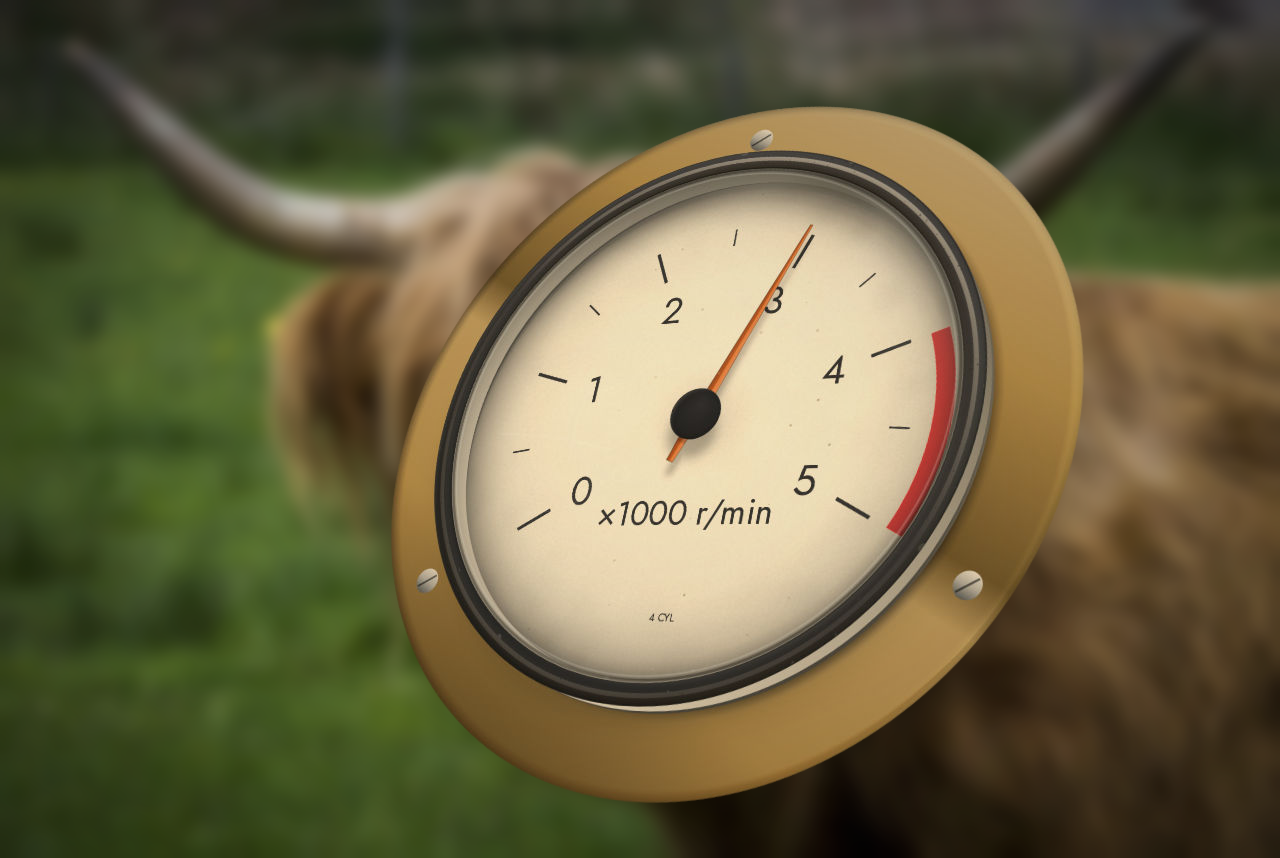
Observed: 3000 rpm
